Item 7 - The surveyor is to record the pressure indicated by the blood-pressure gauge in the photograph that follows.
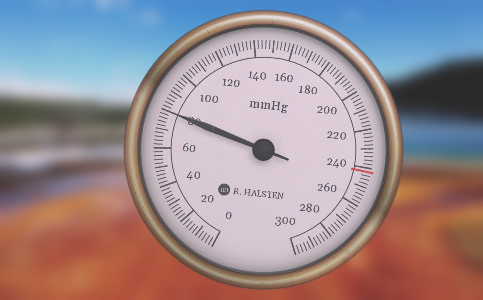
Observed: 80 mmHg
